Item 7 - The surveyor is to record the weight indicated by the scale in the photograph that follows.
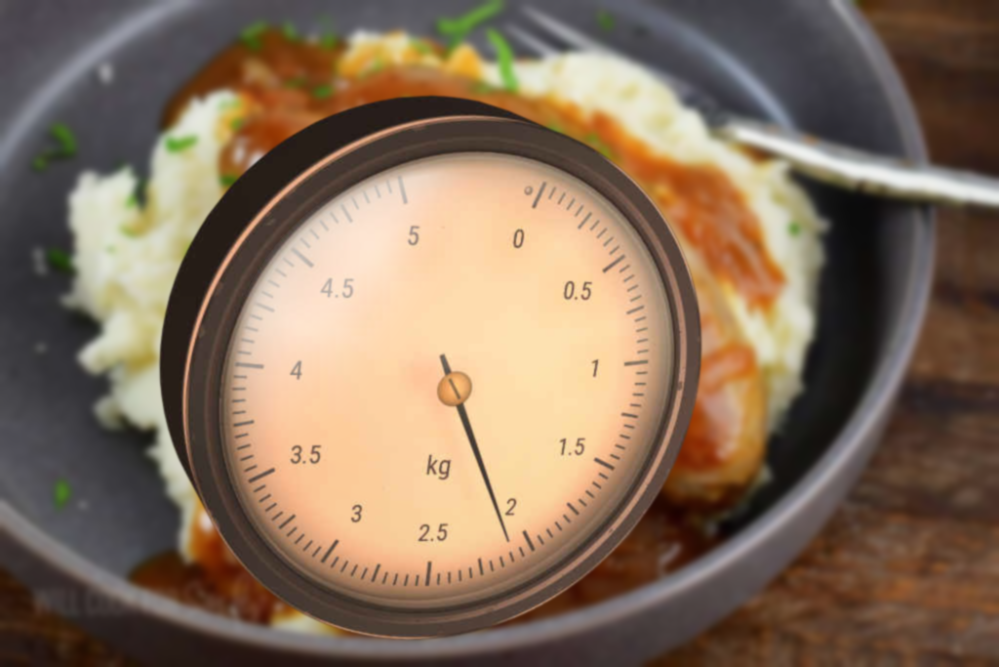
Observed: 2.1 kg
